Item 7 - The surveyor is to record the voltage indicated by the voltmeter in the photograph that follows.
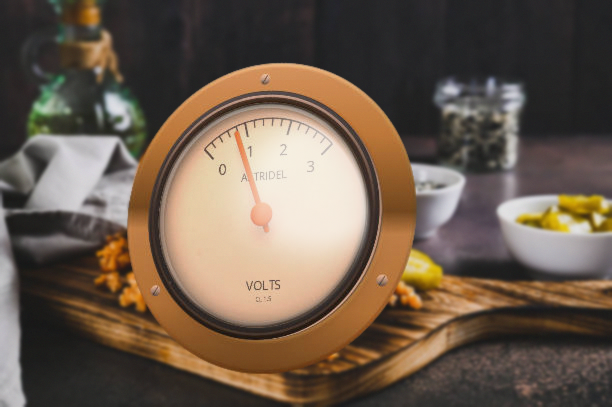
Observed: 0.8 V
